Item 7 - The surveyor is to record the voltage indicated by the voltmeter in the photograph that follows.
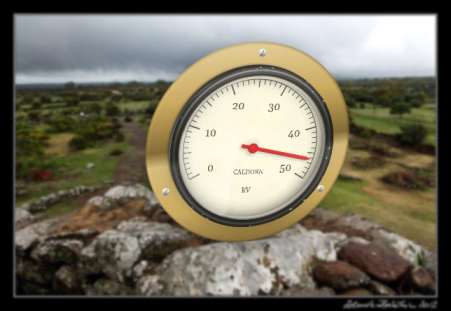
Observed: 46 kV
